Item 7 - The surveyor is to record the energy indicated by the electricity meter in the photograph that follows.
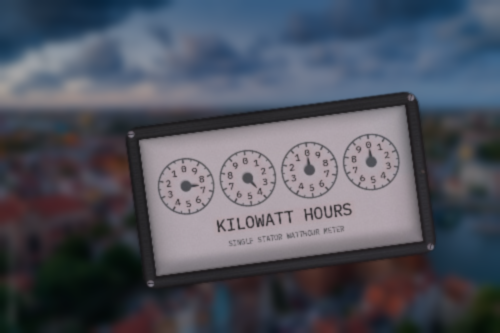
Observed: 7400 kWh
